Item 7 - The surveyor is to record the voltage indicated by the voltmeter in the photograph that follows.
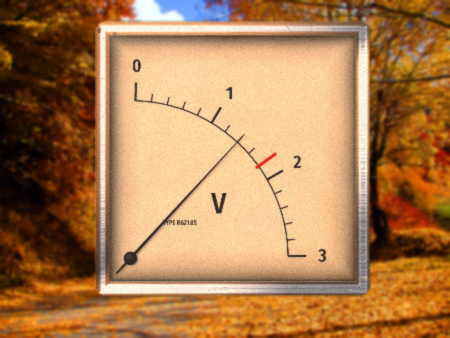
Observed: 1.4 V
